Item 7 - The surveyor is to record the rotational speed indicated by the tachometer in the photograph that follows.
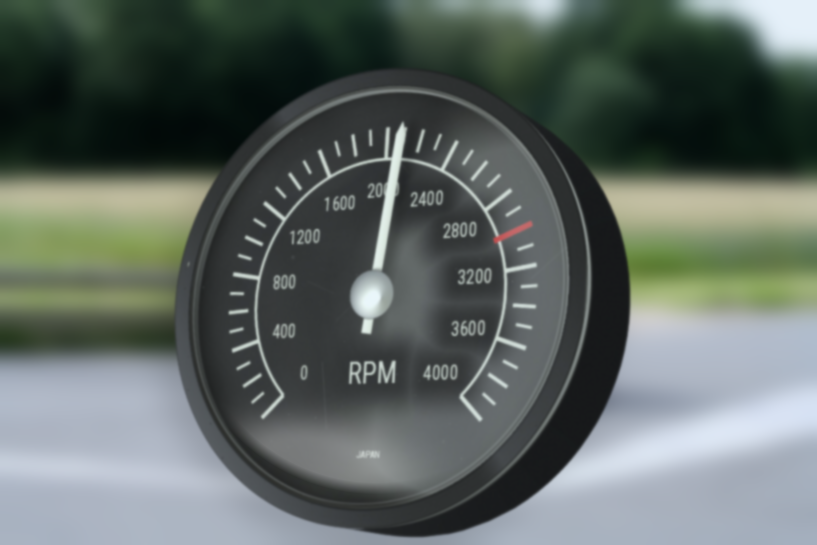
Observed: 2100 rpm
